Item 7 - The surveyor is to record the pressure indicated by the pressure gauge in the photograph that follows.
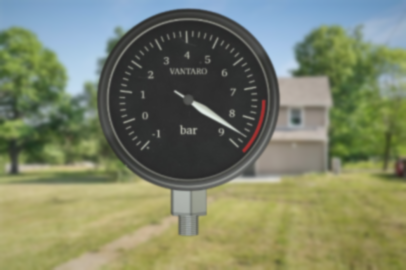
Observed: 8.6 bar
